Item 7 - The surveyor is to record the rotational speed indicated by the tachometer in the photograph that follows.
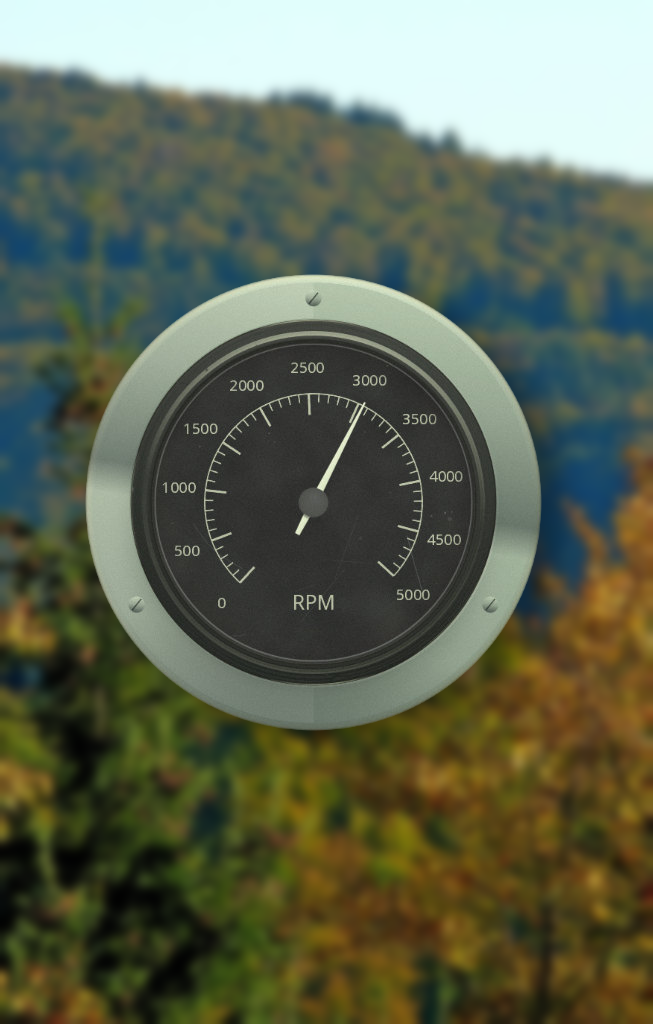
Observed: 3050 rpm
